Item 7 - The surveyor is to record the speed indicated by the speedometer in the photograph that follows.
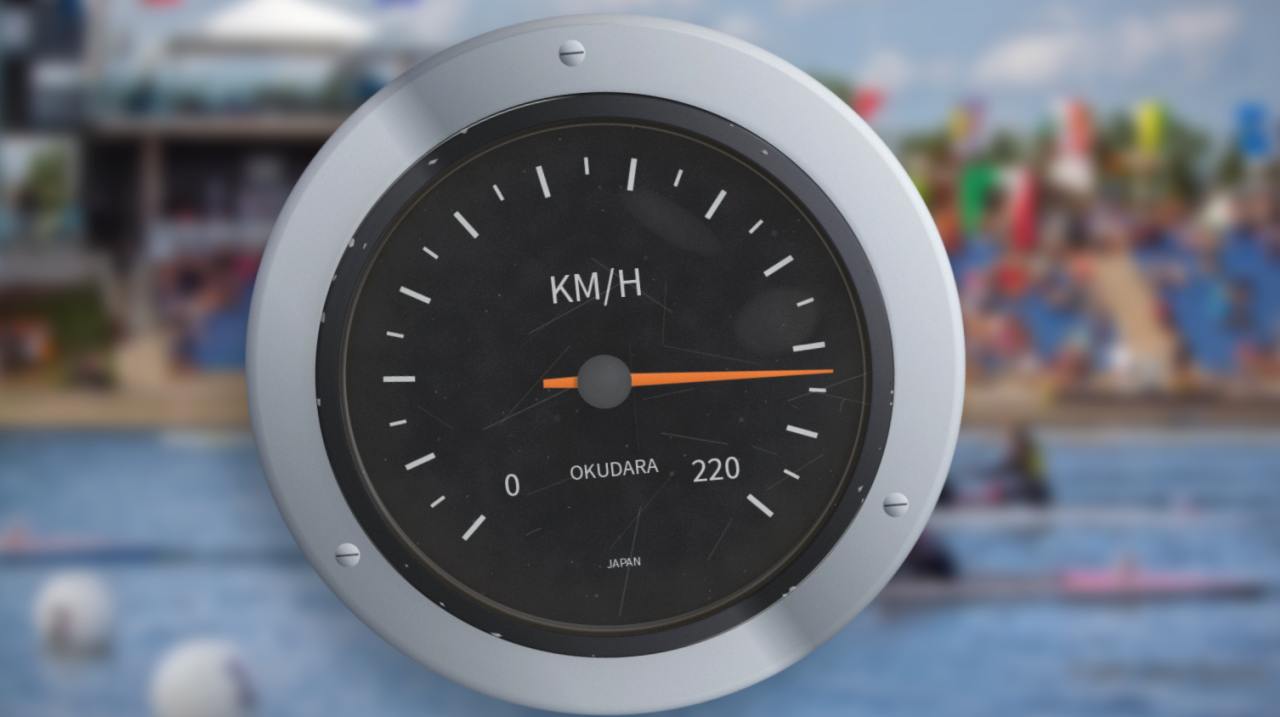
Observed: 185 km/h
